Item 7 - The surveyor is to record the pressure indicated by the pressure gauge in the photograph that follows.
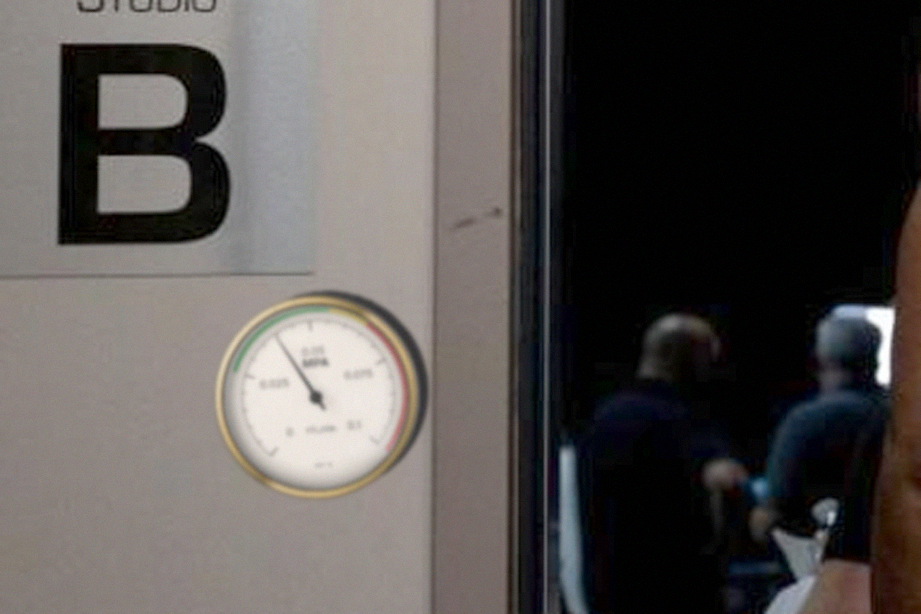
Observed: 0.04 MPa
